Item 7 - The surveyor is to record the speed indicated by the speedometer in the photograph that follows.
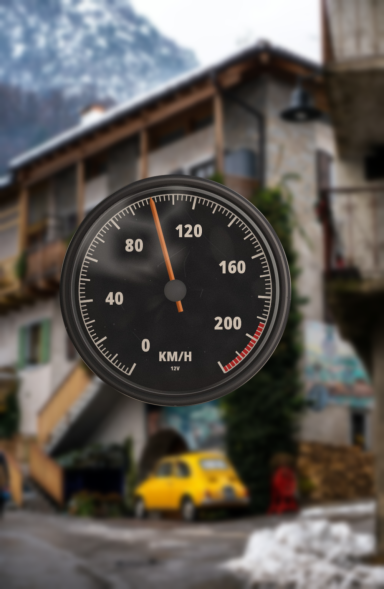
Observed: 100 km/h
